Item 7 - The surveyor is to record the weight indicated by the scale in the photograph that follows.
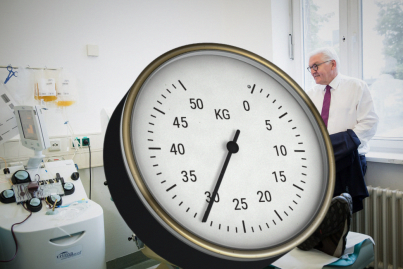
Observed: 30 kg
